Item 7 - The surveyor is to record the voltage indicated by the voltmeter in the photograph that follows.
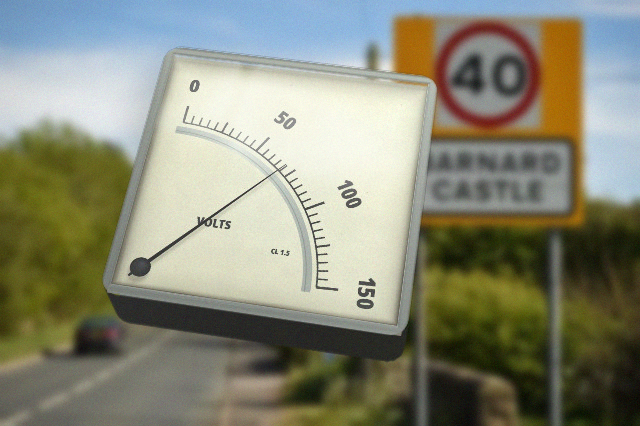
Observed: 70 V
